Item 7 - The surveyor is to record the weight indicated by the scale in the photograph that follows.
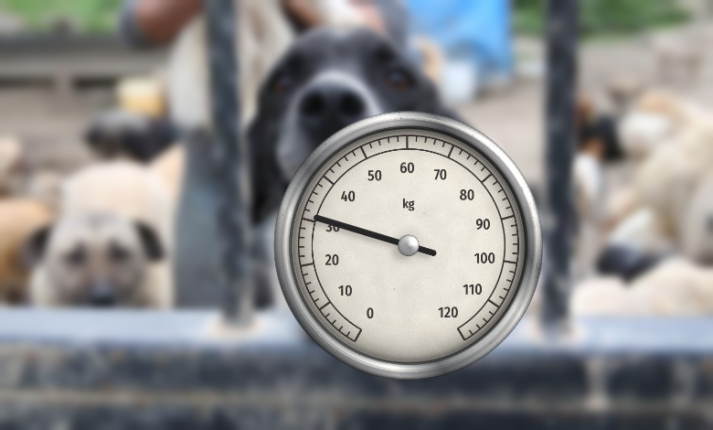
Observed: 31 kg
